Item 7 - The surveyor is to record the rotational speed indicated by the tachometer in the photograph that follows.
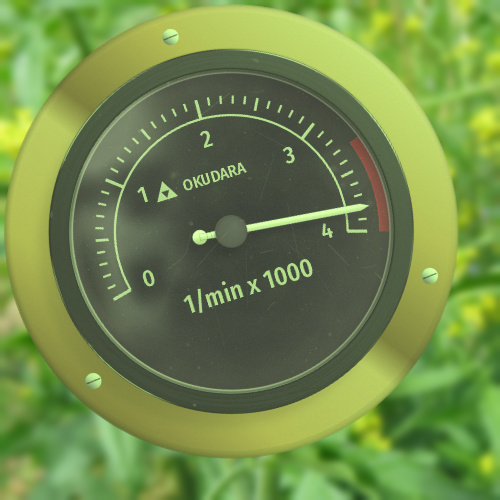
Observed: 3800 rpm
